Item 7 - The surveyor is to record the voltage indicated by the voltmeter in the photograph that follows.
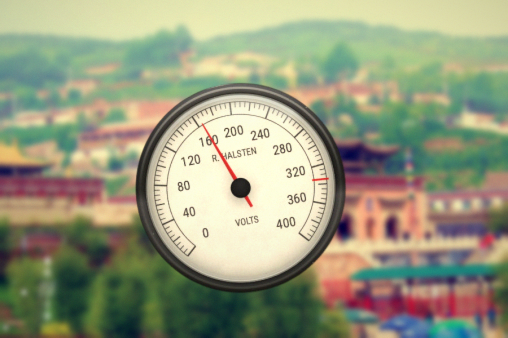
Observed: 165 V
